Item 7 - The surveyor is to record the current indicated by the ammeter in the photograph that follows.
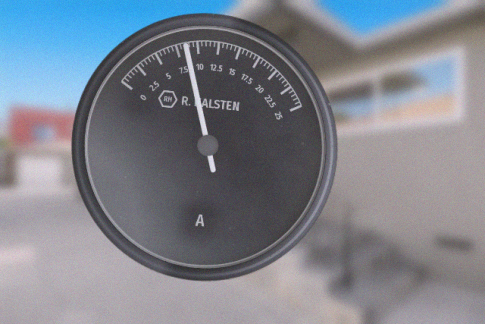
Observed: 8.5 A
